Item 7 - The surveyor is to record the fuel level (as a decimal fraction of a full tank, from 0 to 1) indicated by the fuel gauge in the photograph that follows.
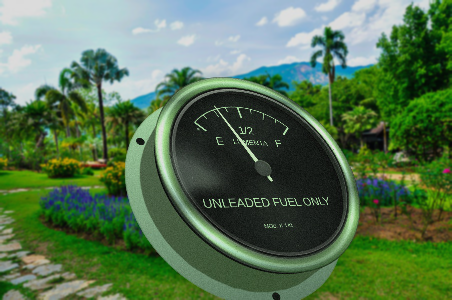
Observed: 0.25
